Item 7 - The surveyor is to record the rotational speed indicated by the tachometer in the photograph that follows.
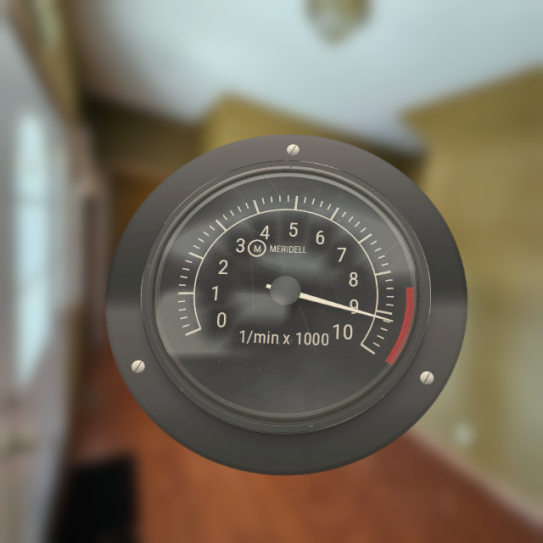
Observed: 9200 rpm
